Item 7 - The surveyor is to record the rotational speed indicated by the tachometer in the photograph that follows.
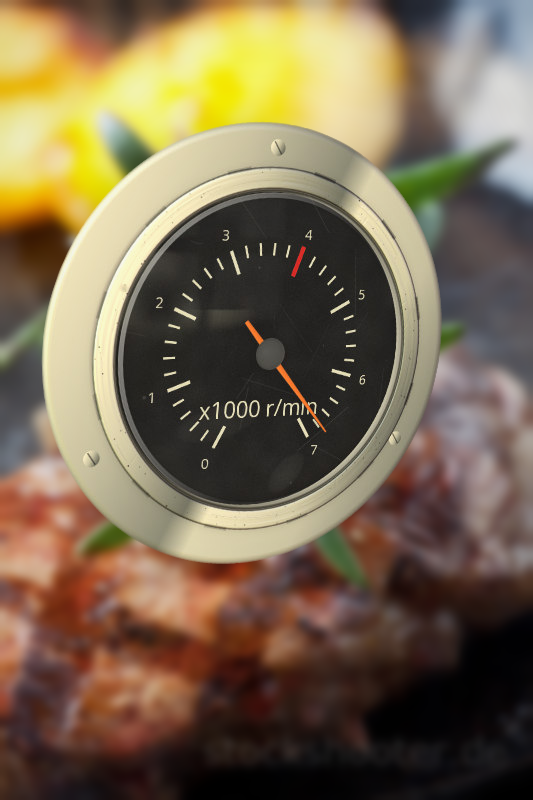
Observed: 6800 rpm
